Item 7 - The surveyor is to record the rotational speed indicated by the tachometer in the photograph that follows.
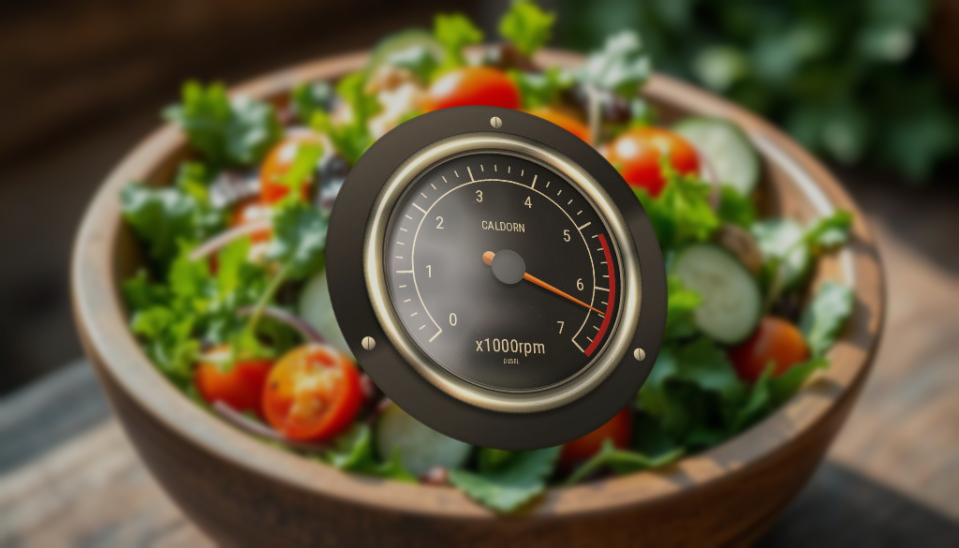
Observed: 6400 rpm
